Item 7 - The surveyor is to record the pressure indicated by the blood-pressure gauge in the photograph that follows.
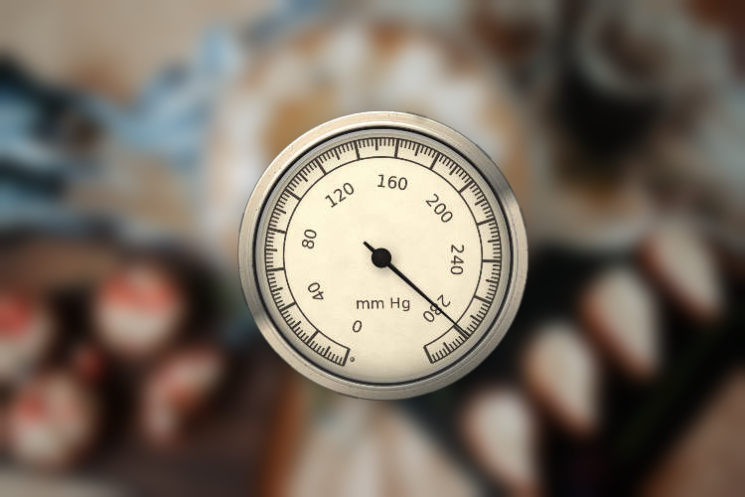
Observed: 278 mmHg
